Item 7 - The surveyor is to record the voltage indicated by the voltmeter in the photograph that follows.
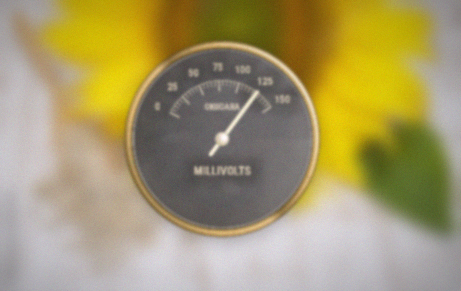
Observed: 125 mV
